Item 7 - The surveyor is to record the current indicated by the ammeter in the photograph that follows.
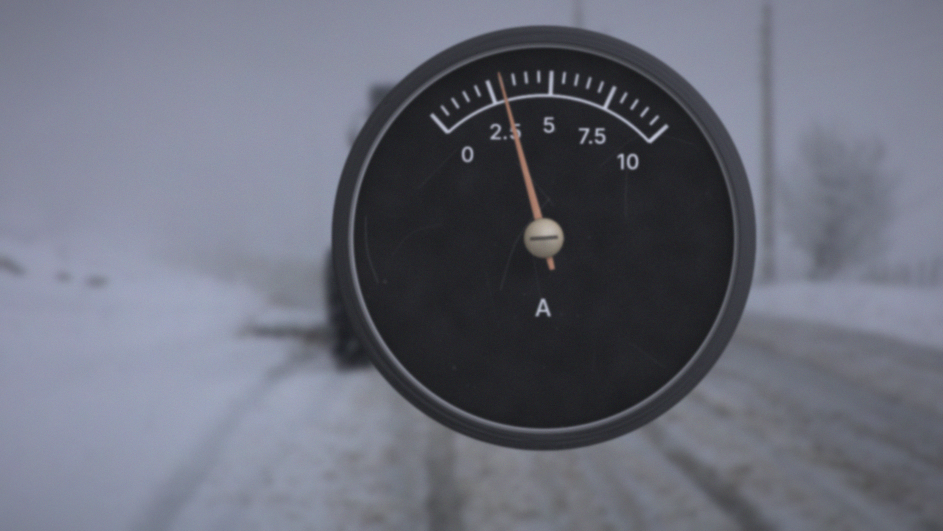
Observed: 3 A
